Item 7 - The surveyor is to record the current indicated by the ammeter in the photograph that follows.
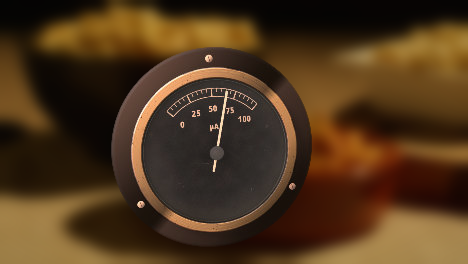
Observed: 65 µA
